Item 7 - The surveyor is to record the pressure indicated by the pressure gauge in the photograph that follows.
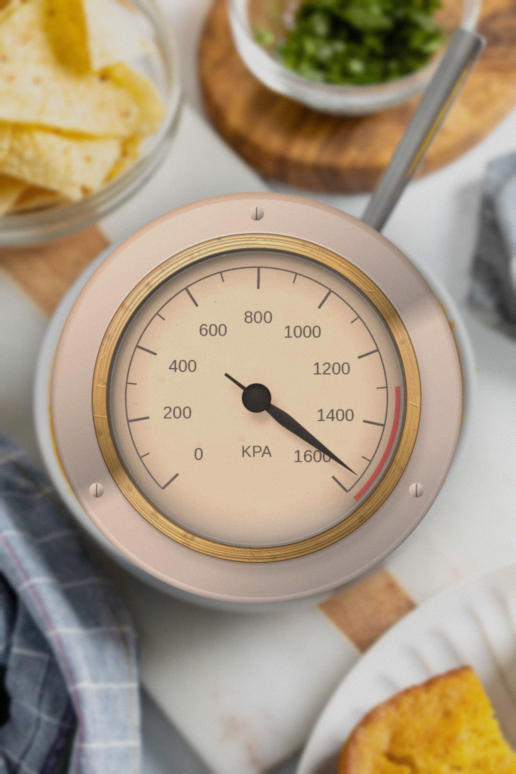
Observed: 1550 kPa
